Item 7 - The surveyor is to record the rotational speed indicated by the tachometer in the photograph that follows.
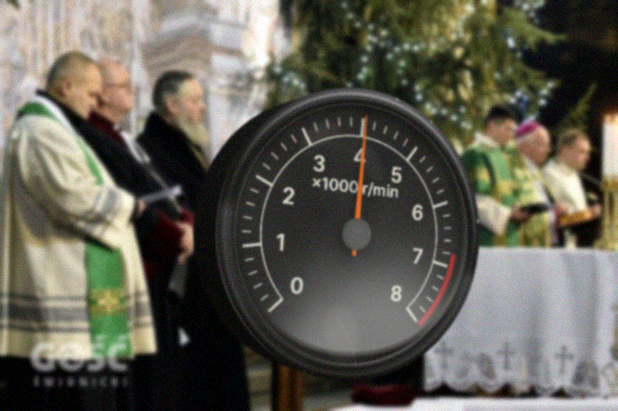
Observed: 4000 rpm
